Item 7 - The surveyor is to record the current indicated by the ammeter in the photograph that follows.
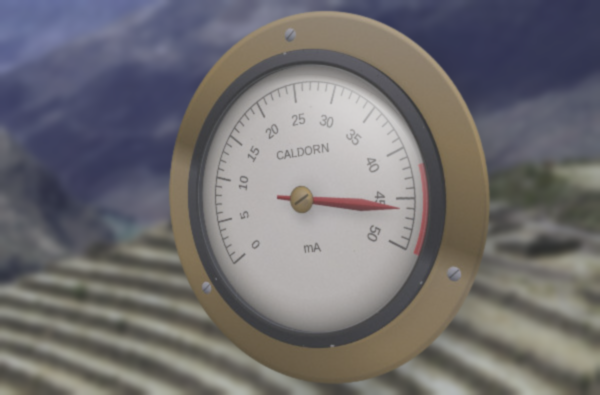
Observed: 46 mA
